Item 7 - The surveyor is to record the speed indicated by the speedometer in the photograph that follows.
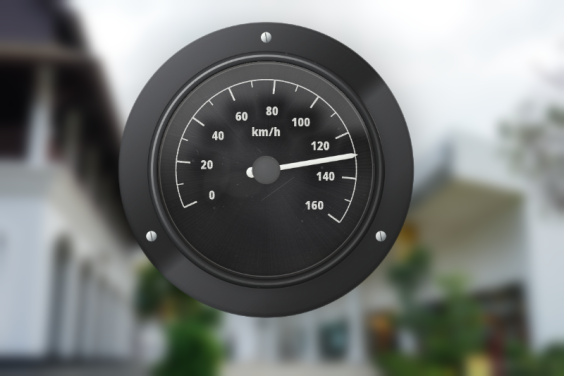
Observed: 130 km/h
